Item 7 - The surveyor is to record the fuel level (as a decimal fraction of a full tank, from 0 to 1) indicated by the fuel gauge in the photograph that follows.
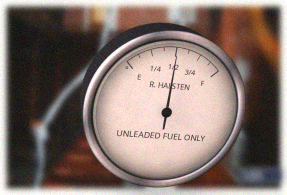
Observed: 0.5
